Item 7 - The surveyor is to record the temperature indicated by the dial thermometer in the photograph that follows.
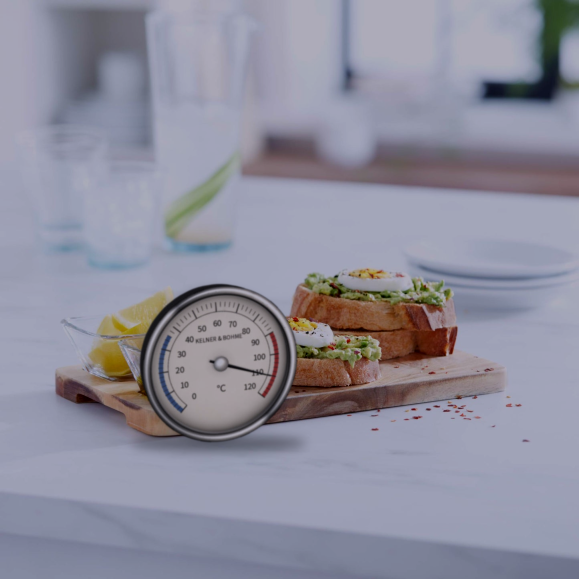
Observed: 110 °C
